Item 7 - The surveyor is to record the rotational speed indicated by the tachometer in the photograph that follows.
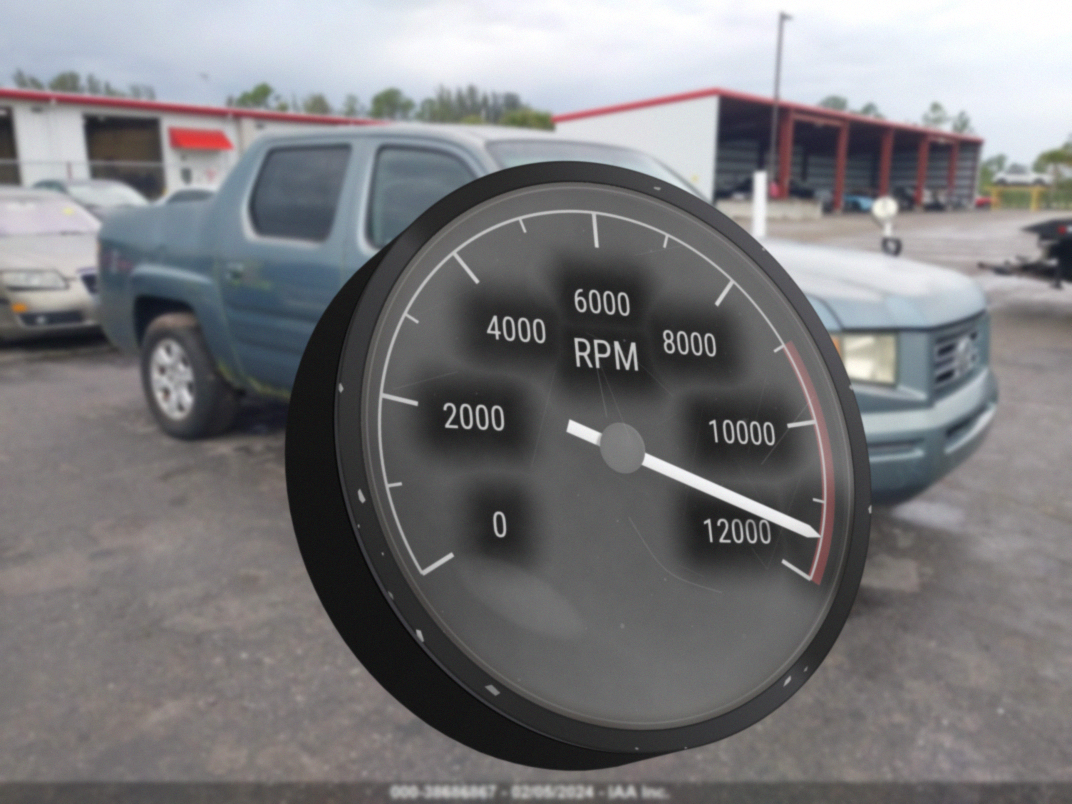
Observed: 11500 rpm
